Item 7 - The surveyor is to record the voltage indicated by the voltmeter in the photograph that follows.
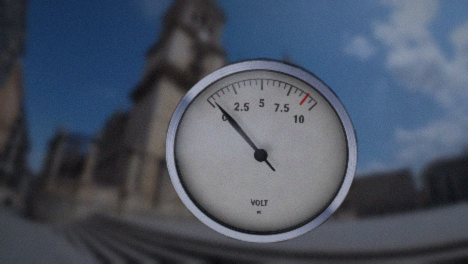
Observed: 0.5 V
